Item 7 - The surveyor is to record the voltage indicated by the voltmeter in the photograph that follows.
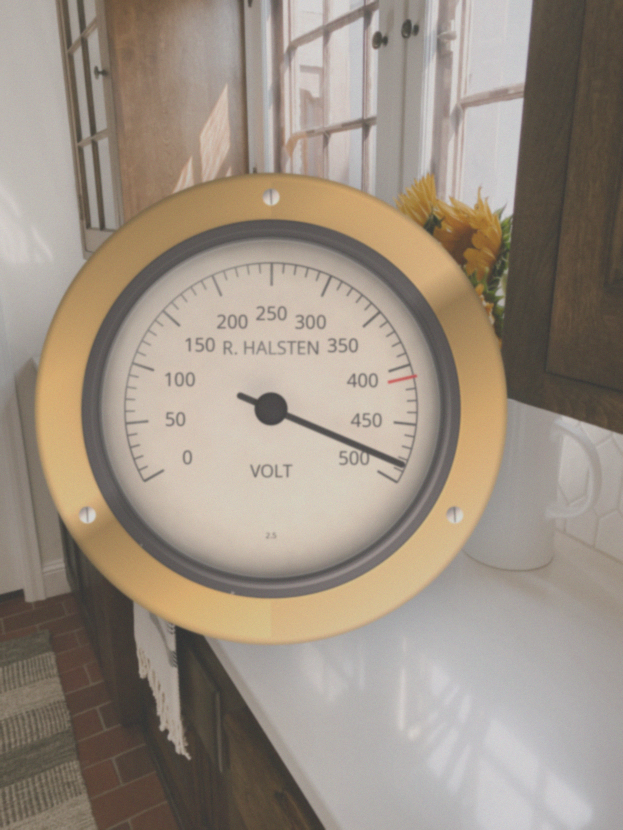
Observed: 485 V
